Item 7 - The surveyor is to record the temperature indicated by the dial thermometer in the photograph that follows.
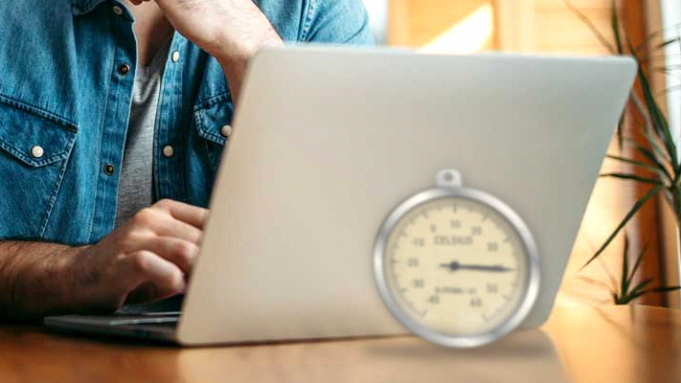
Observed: 40 °C
